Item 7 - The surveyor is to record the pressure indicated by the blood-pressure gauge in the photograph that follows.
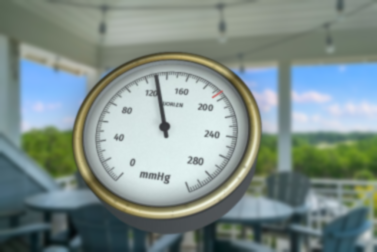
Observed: 130 mmHg
